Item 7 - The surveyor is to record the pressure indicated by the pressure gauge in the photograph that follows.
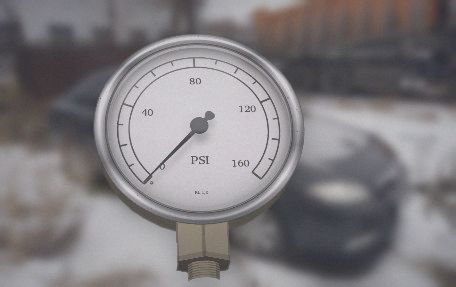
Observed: 0 psi
